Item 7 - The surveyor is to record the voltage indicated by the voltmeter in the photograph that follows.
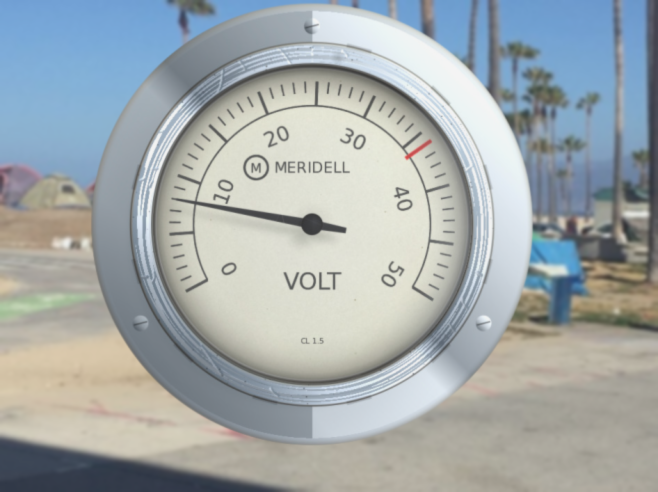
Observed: 8 V
